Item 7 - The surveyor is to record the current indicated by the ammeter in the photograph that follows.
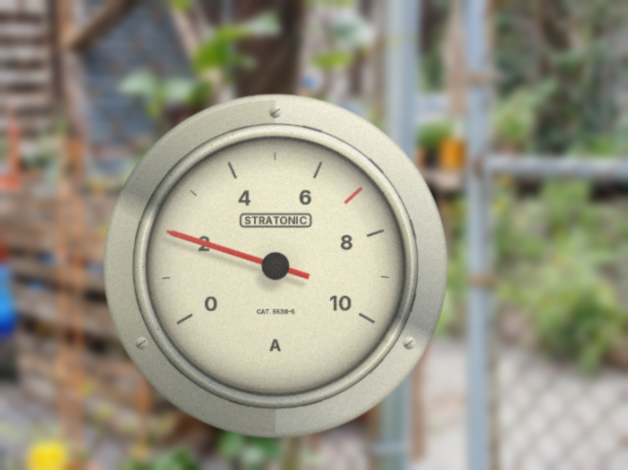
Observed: 2 A
